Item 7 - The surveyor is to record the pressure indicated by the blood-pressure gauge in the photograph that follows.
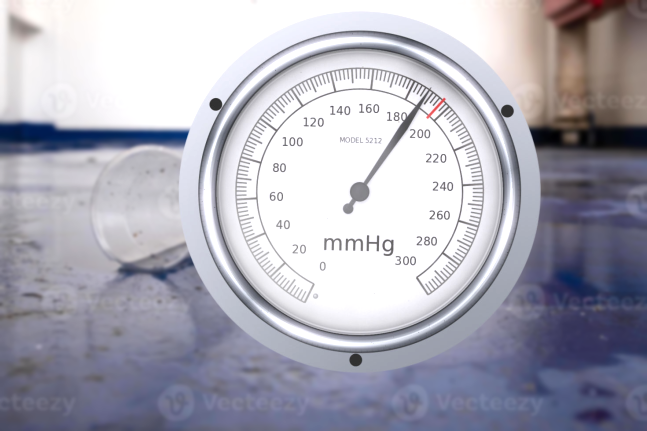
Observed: 188 mmHg
